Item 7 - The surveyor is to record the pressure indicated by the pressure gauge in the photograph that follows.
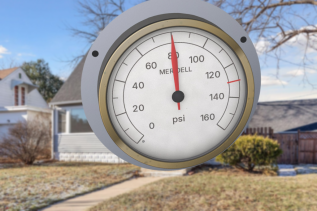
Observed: 80 psi
